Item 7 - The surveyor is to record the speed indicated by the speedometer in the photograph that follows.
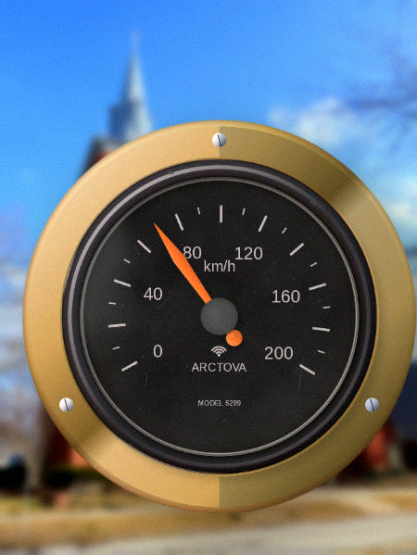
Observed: 70 km/h
